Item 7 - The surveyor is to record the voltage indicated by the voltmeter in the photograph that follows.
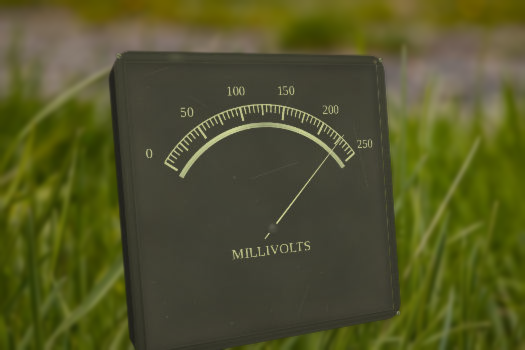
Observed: 225 mV
